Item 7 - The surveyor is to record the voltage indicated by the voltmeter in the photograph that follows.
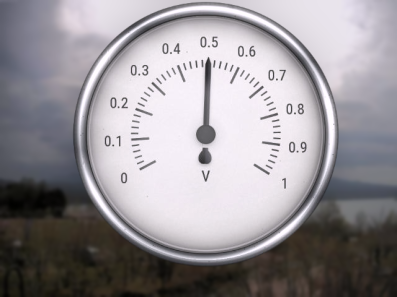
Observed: 0.5 V
